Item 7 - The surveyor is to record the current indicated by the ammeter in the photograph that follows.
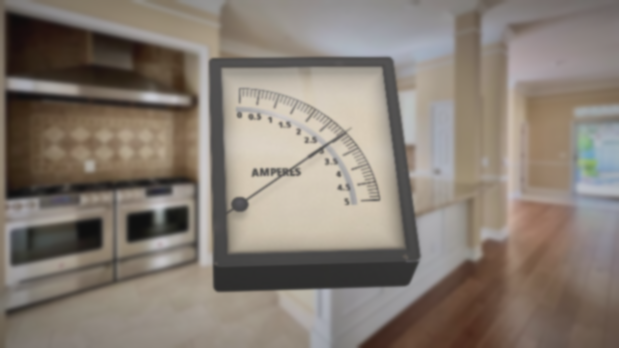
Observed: 3 A
